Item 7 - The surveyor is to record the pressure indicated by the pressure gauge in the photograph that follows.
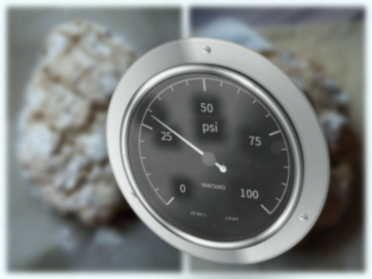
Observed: 30 psi
